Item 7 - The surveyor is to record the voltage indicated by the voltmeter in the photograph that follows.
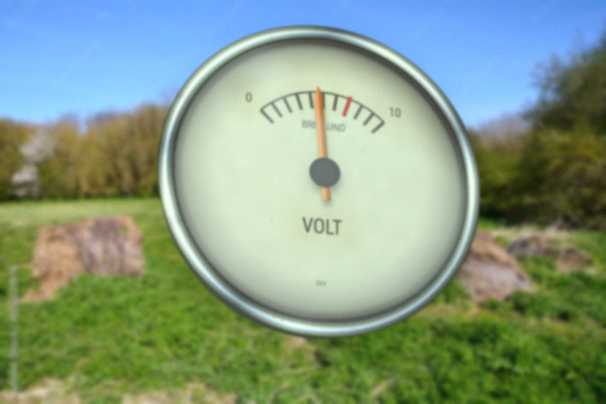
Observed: 4.5 V
